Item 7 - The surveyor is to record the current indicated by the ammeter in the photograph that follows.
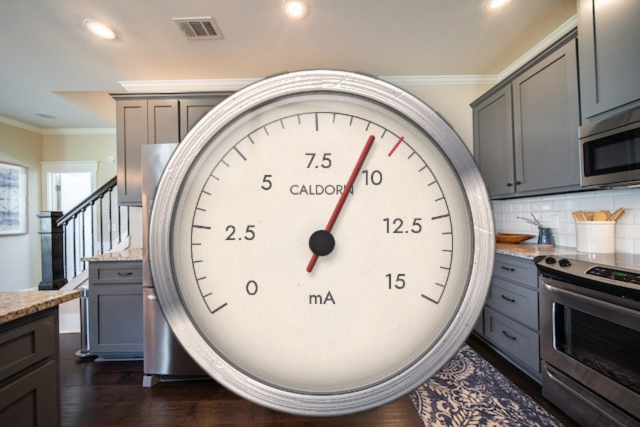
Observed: 9.25 mA
